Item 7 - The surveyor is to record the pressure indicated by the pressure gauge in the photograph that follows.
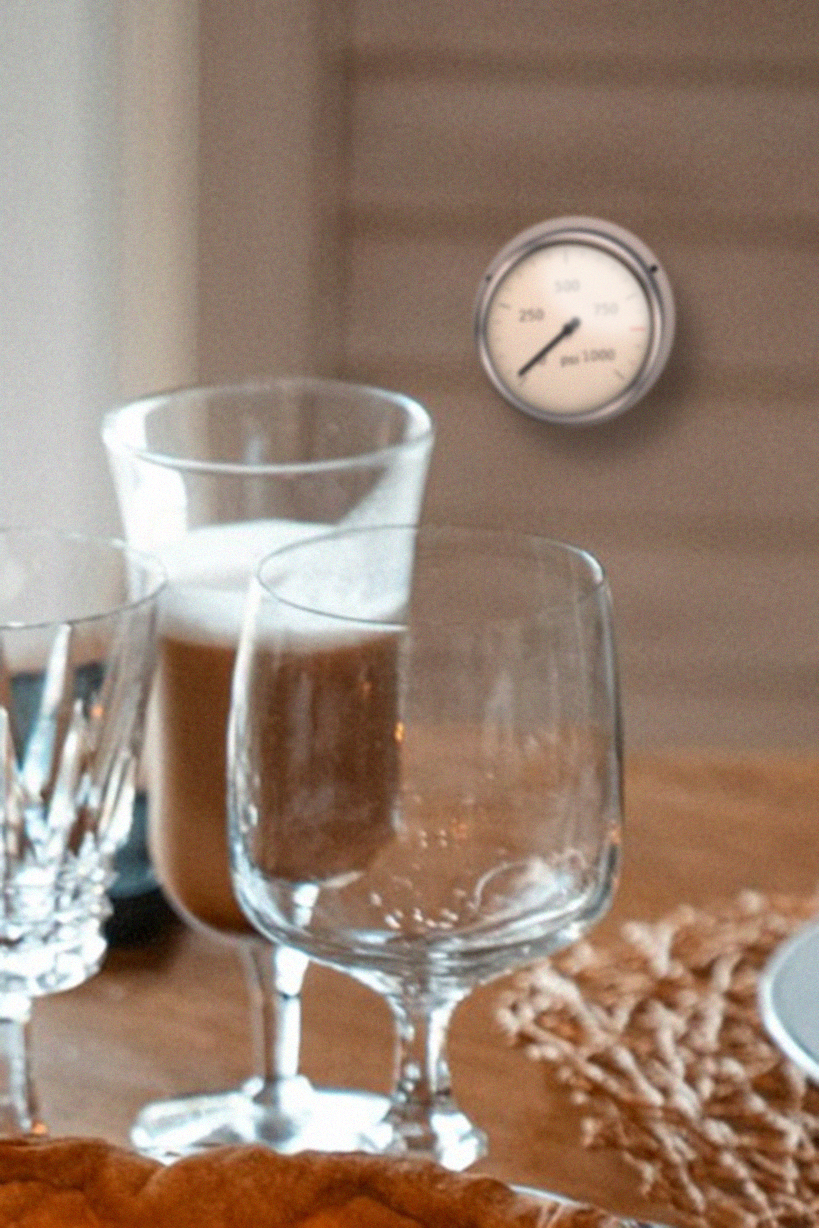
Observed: 25 psi
